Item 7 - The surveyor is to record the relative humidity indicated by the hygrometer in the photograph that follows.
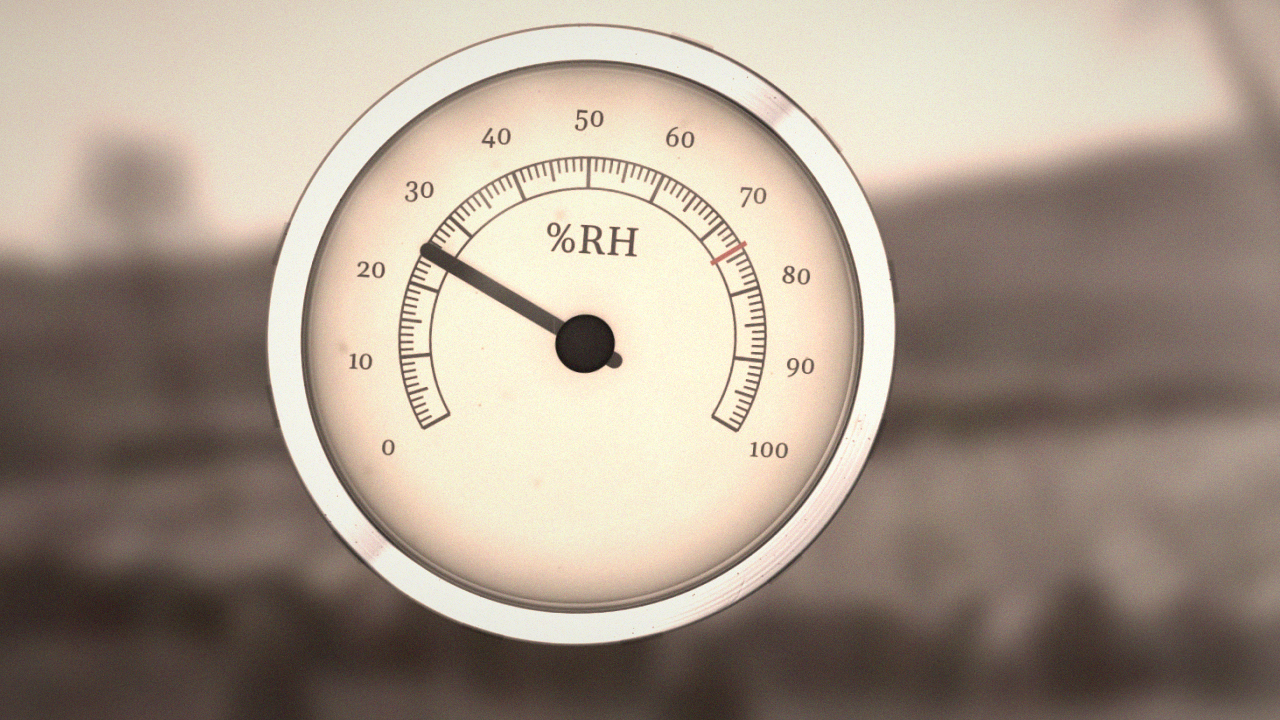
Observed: 25 %
